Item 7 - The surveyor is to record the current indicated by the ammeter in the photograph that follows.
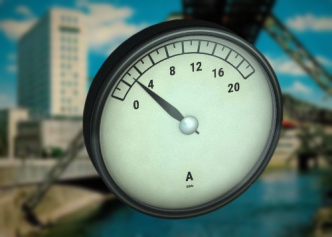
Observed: 3 A
